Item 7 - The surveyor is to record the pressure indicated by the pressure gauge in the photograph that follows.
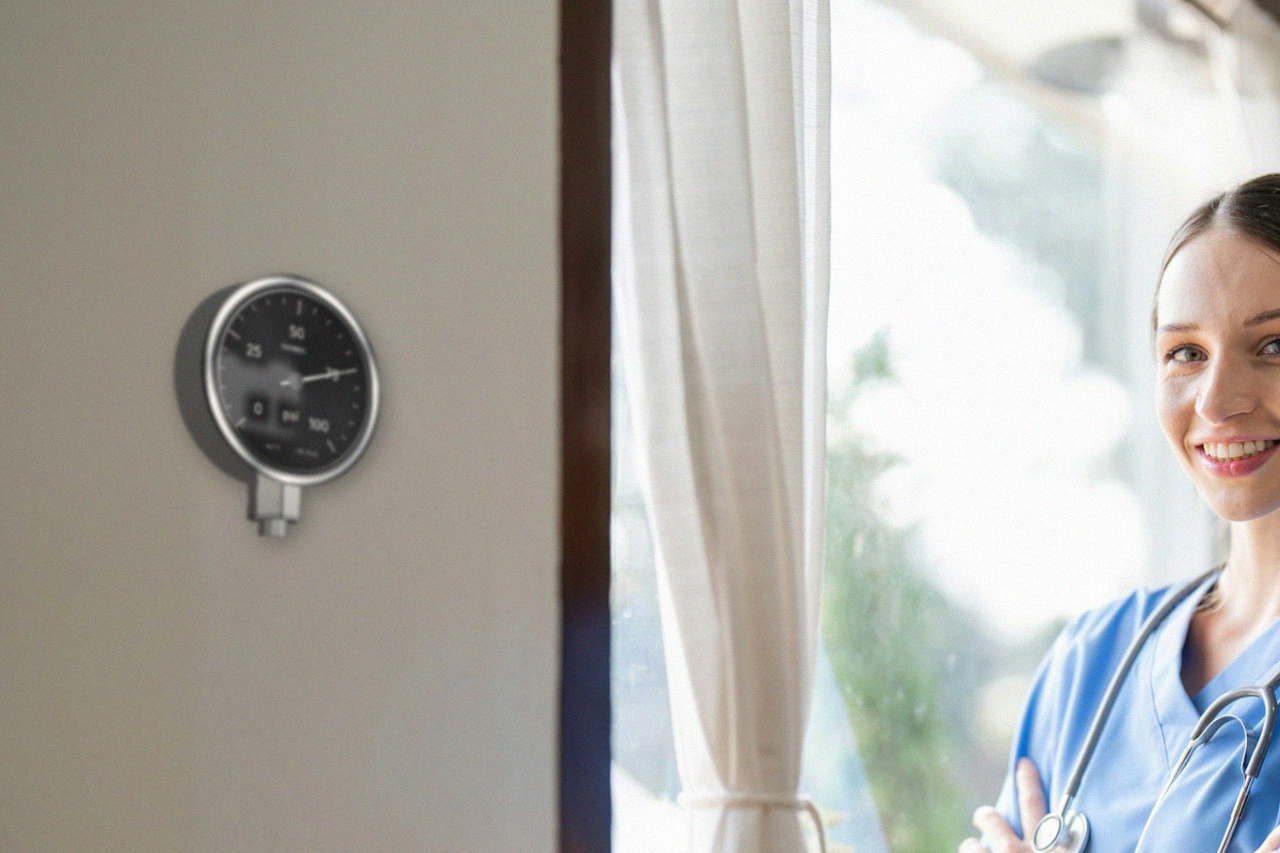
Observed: 75 psi
